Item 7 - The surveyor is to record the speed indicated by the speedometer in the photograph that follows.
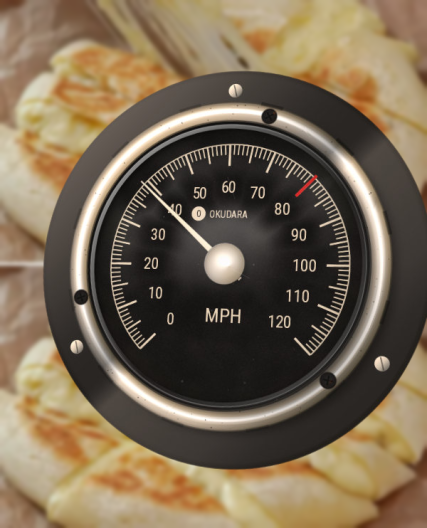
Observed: 39 mph
